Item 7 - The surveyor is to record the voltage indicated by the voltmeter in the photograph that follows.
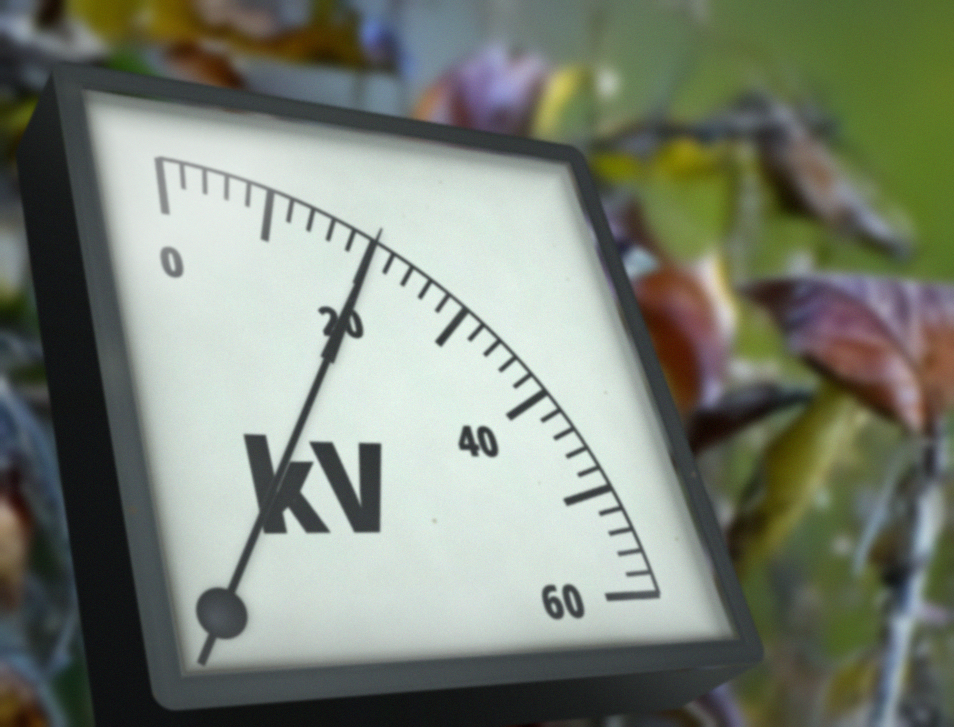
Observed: 20 kV
